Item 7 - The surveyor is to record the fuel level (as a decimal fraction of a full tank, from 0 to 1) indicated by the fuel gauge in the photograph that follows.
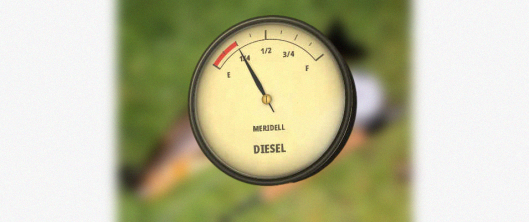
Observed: 0.25
